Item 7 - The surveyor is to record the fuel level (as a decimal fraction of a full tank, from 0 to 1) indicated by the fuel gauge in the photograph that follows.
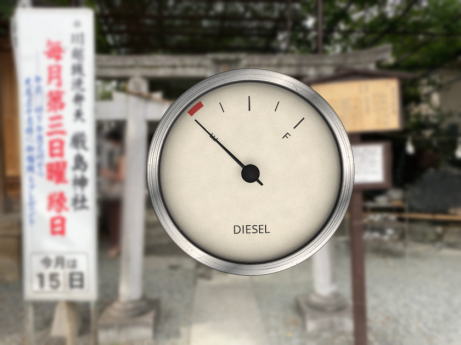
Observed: 0
